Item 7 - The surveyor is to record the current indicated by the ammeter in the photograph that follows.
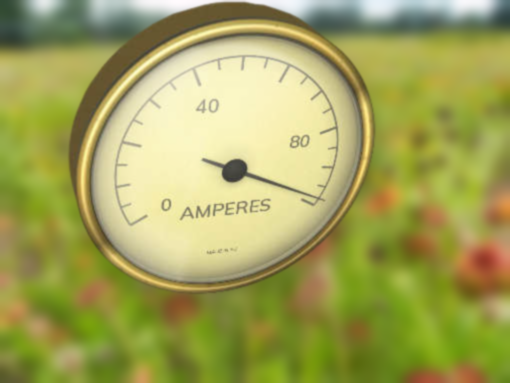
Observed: 97.5 A
